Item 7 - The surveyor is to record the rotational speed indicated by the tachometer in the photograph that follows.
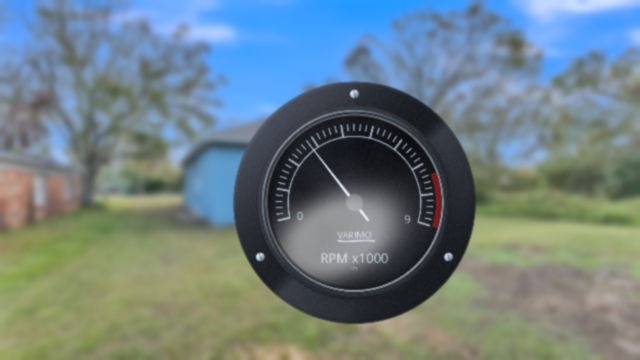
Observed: 2800 rpm
